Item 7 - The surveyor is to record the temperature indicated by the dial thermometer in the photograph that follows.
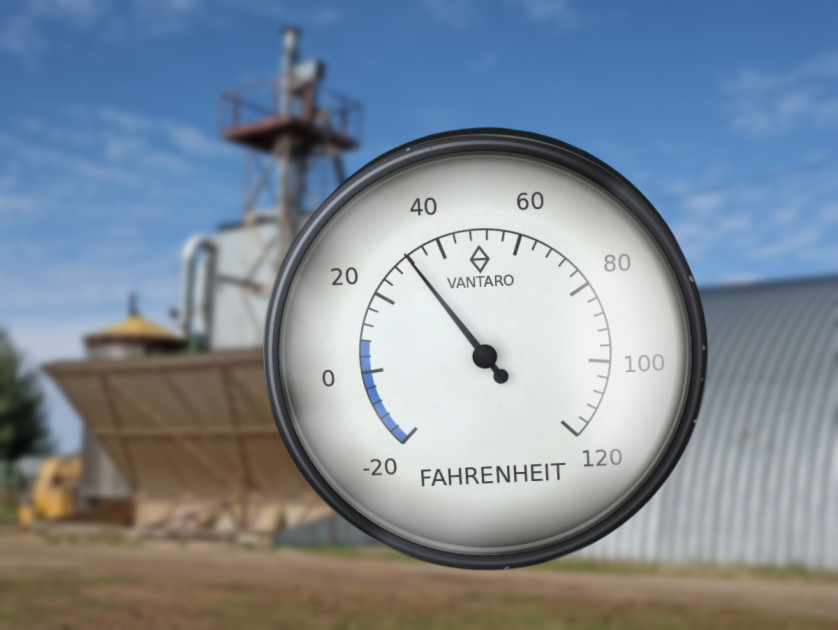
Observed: 32 °F
